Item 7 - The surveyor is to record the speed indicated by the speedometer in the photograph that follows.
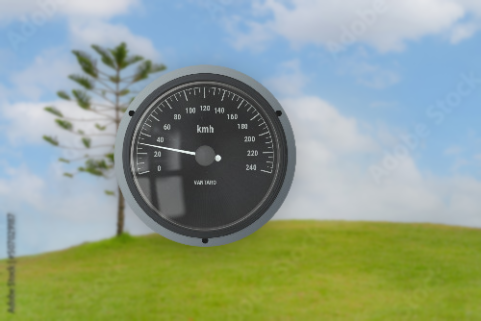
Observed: 30 km/h
